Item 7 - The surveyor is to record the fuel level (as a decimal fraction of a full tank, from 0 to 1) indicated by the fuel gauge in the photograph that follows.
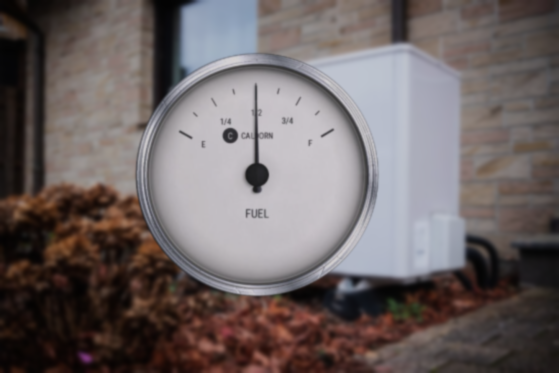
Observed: 0.5
